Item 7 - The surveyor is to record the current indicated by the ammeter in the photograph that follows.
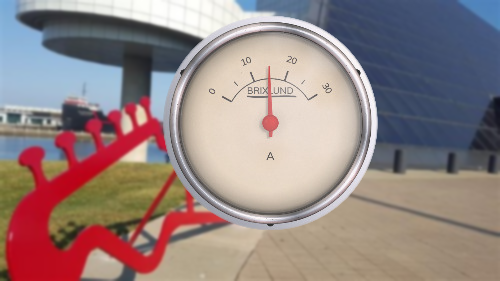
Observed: 15 A
